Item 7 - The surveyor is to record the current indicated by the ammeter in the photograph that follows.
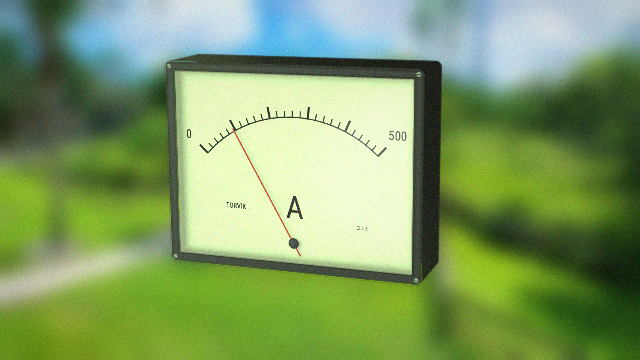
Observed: 100 A
